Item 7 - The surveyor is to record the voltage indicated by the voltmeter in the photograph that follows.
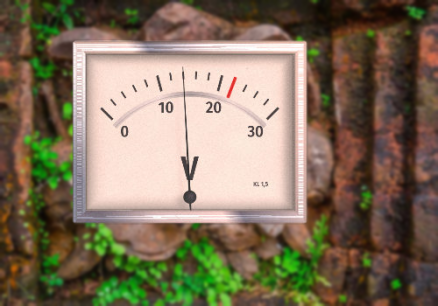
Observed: 14 V
